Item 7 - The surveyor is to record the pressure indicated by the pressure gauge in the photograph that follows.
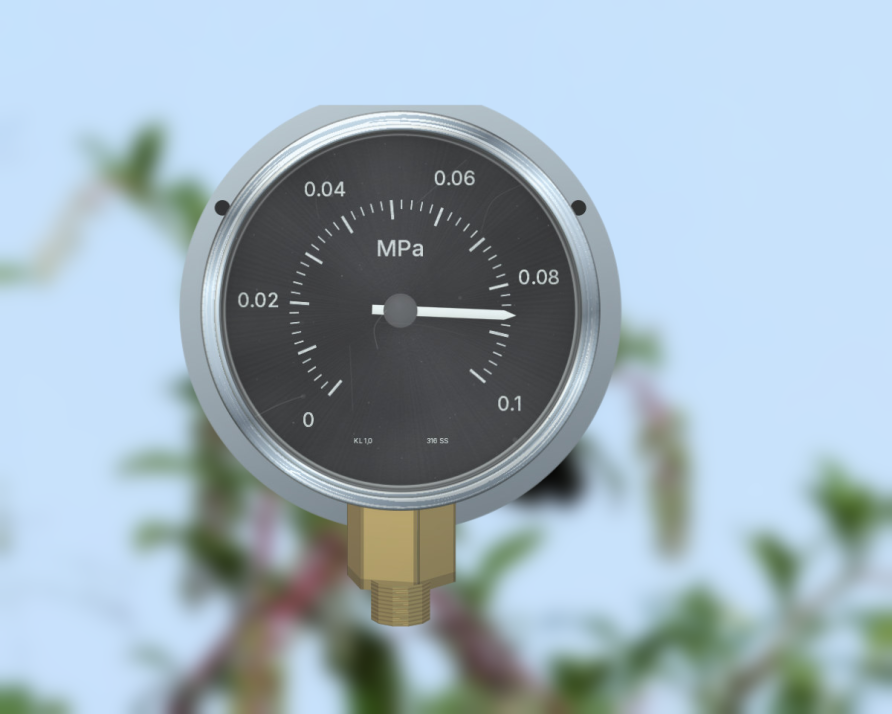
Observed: 0.086 MPa
